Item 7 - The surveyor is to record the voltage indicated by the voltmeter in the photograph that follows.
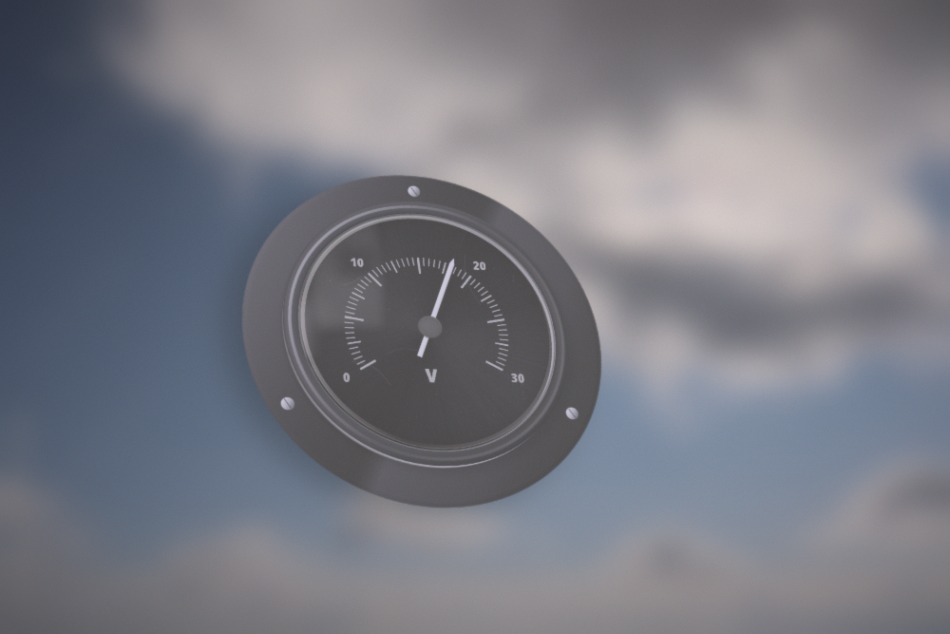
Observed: 18 V
